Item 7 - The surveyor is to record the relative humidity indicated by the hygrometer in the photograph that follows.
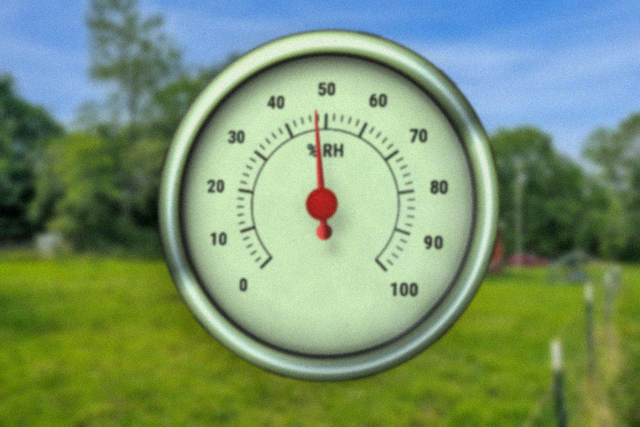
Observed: 48 %
